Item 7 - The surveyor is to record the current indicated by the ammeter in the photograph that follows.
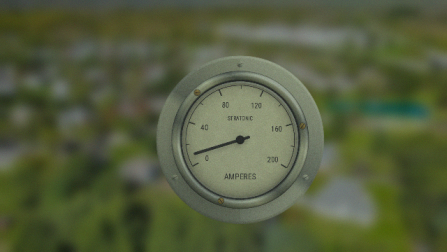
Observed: 10 A
